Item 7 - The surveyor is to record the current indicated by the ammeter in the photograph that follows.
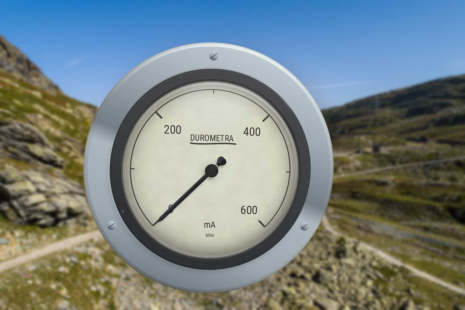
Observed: 0 mA
